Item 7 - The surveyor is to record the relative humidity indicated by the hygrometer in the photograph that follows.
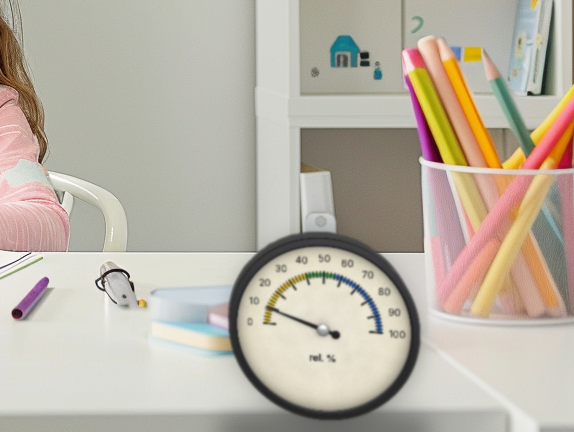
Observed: 10 %
